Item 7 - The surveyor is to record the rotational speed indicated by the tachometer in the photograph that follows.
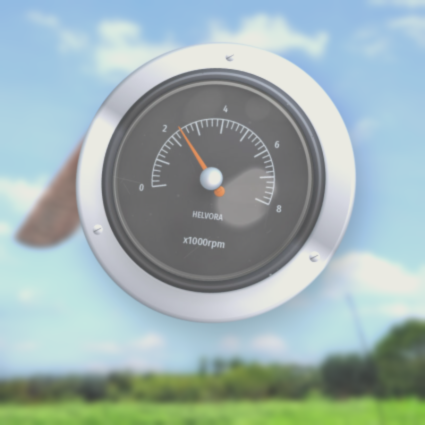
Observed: 2400 rpm
